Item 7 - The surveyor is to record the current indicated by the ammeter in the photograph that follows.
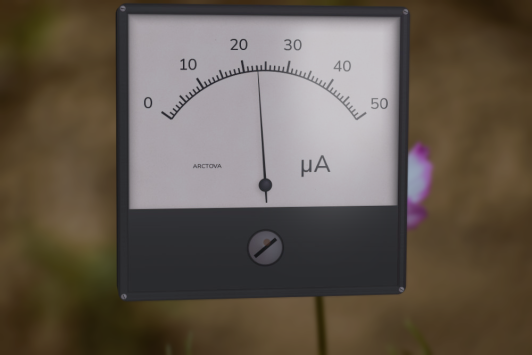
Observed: 23 µA
